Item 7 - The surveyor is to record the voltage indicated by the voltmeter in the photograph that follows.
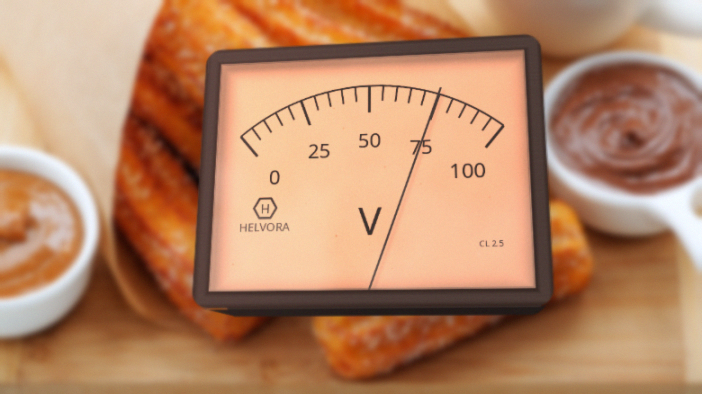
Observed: 75 V
